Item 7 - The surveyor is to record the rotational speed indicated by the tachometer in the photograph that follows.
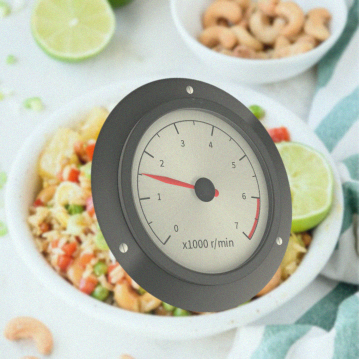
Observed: 1500 rpm
